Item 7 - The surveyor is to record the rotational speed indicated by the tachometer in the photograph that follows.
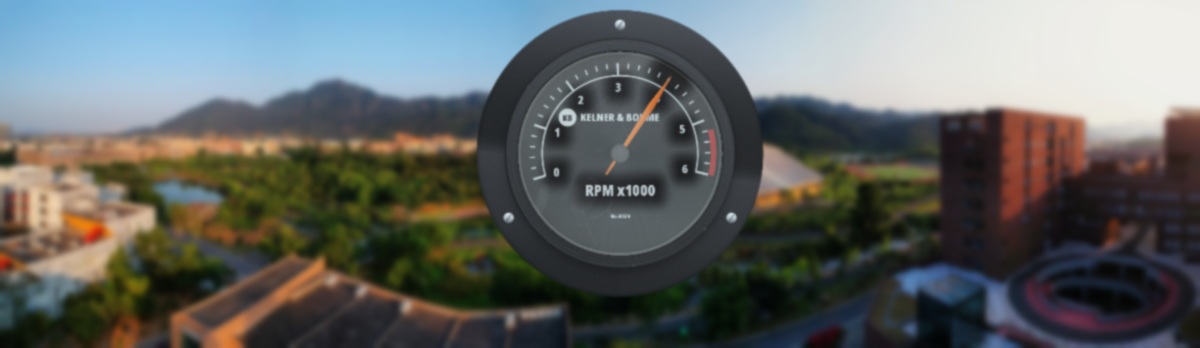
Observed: 4000 rpm
